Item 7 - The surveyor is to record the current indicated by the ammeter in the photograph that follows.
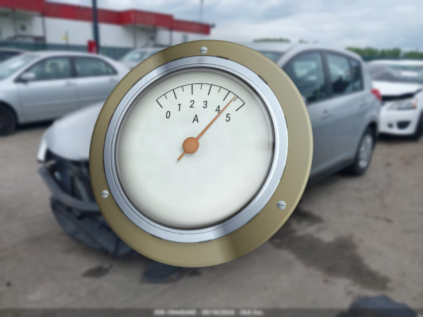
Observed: 4.5 A
